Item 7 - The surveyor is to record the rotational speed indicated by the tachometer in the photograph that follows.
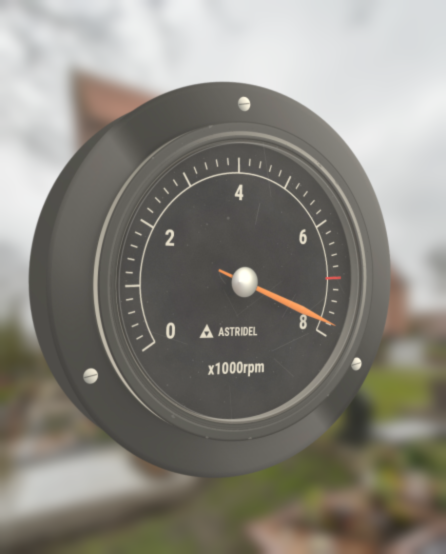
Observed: 7800 rpm
